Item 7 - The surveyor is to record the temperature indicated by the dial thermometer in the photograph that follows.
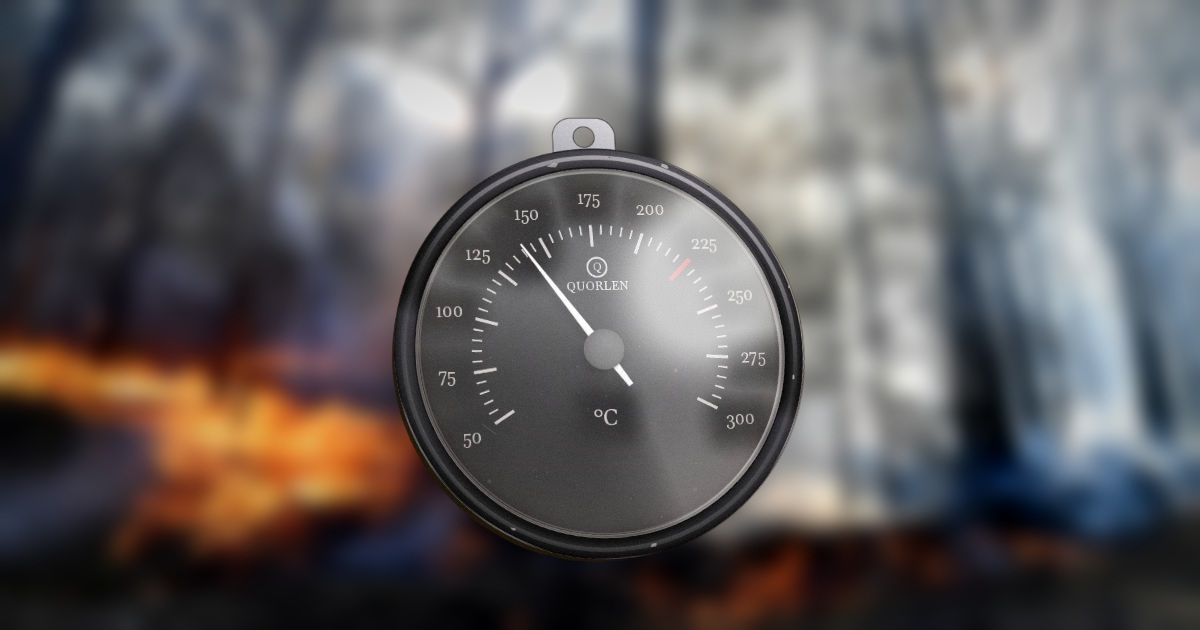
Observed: 140 °C
